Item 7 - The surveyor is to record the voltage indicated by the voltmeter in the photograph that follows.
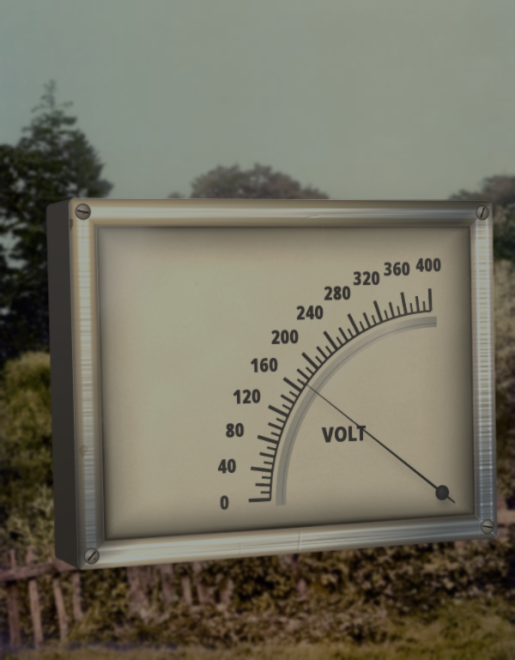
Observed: 170 V
